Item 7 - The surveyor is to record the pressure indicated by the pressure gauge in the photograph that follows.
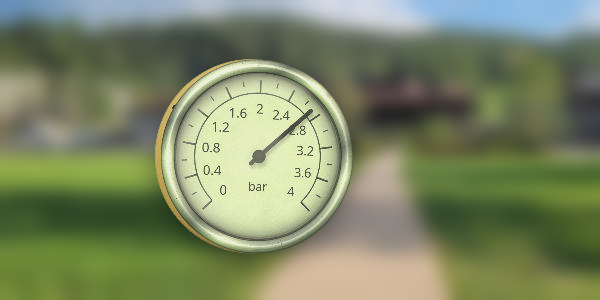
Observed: 2.7 bar
